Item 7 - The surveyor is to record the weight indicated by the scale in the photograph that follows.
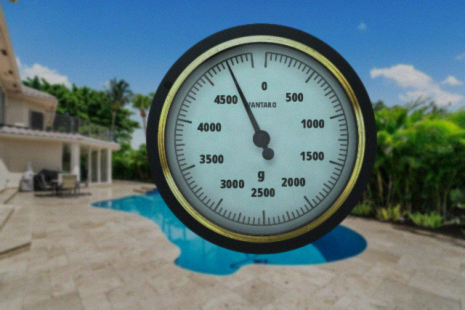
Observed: 4750 g
